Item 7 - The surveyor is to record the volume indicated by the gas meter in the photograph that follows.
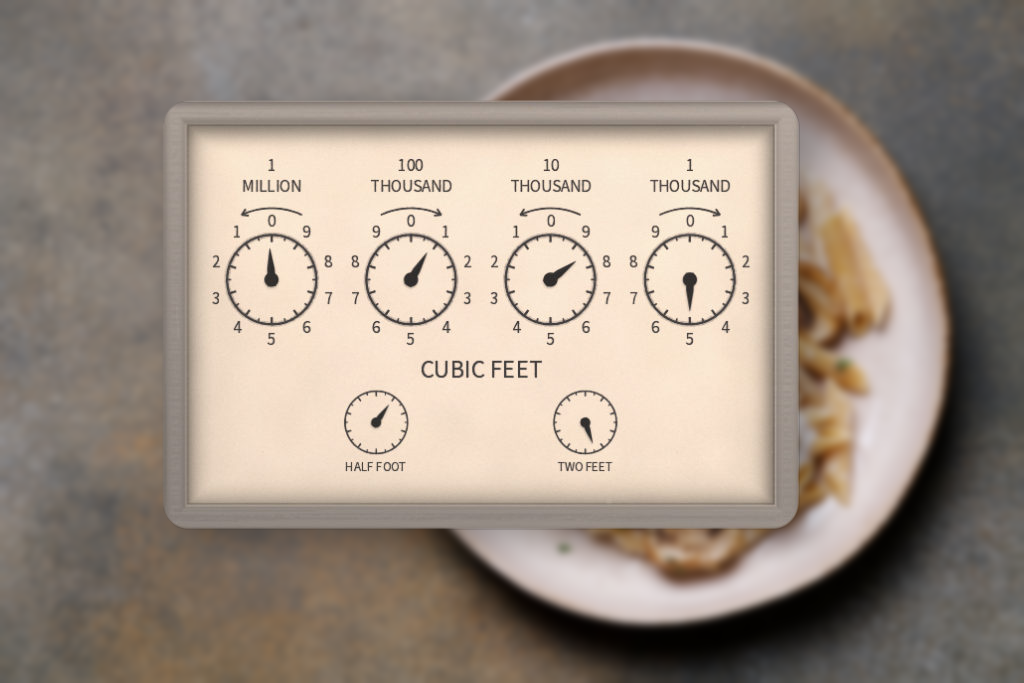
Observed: 8500 ft³
